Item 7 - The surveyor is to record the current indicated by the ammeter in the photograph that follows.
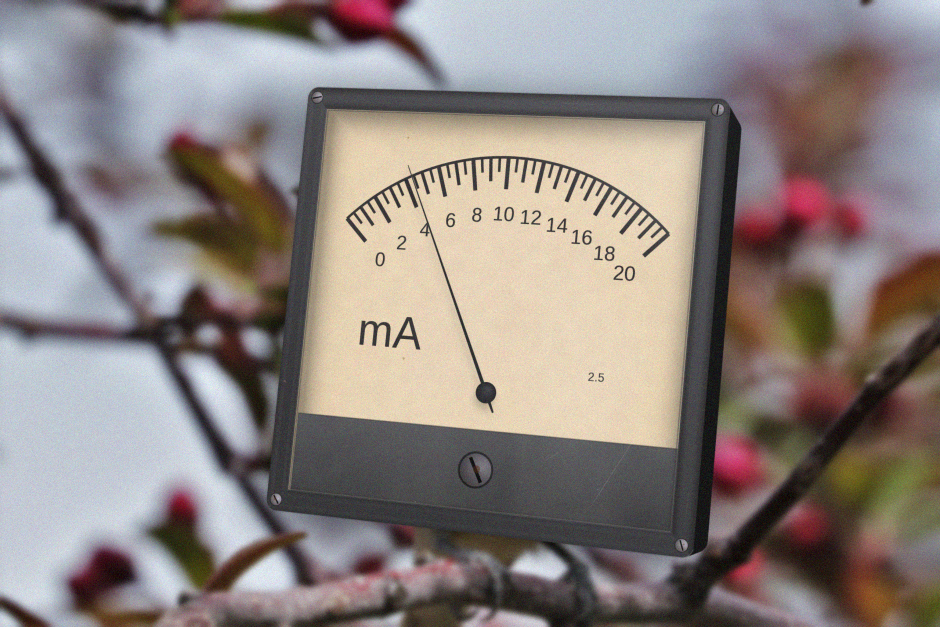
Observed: 4.5 mA
